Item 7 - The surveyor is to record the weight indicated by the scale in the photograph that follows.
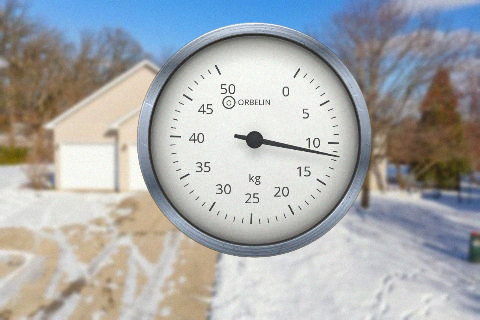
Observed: 11.5 kg
